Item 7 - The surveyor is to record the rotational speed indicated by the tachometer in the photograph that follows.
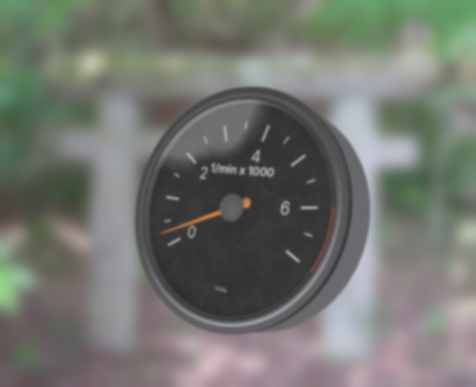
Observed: 250 rpm
